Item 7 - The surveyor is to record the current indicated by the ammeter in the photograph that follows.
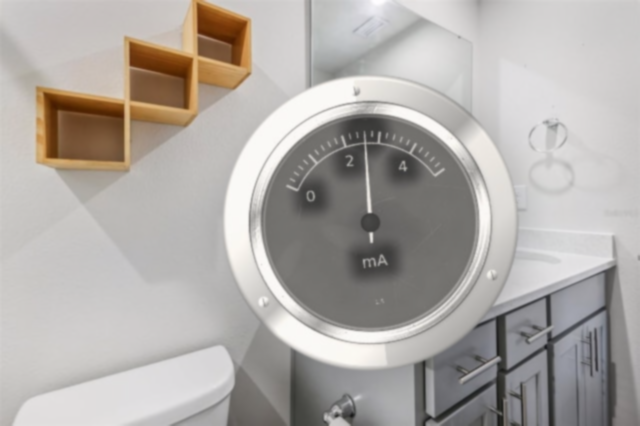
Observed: 2.6 mA
